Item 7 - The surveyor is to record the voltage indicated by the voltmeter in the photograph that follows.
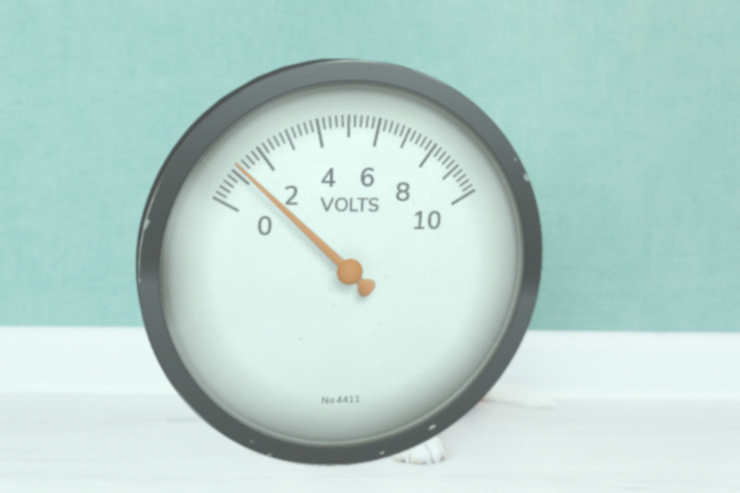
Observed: 1.2 V
